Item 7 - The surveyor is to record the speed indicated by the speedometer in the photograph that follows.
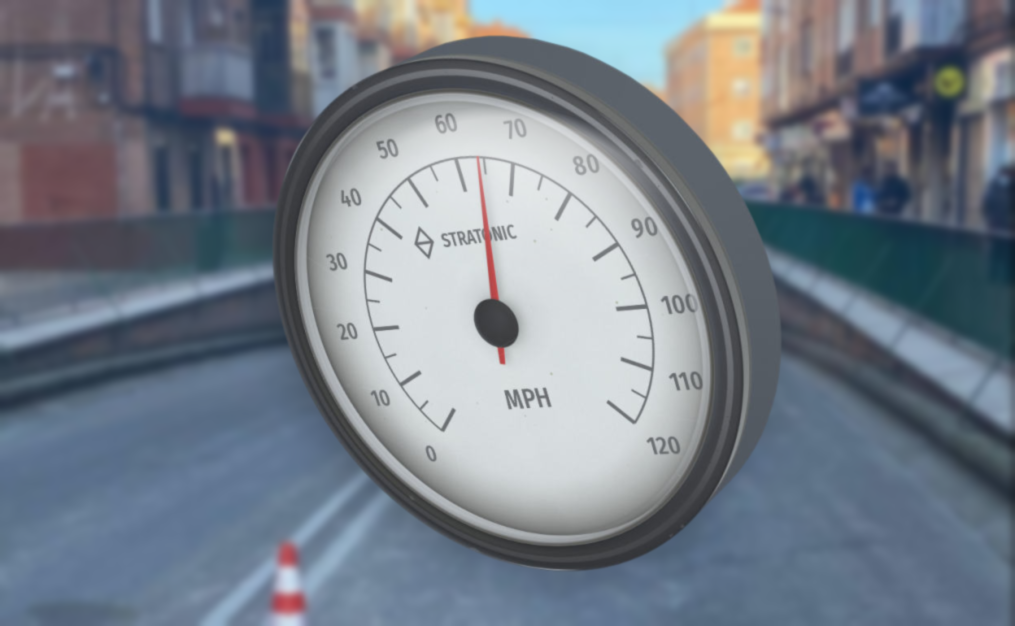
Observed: 65 mph
